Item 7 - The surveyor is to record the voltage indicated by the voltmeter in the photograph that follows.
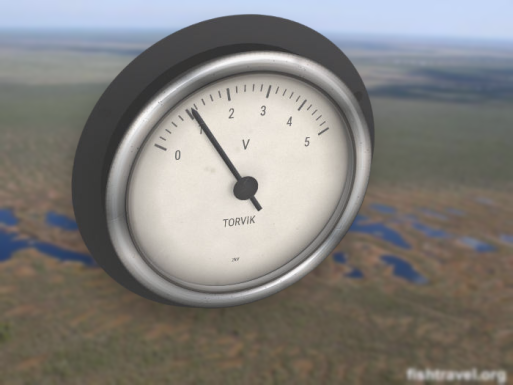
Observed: 1.1 V
